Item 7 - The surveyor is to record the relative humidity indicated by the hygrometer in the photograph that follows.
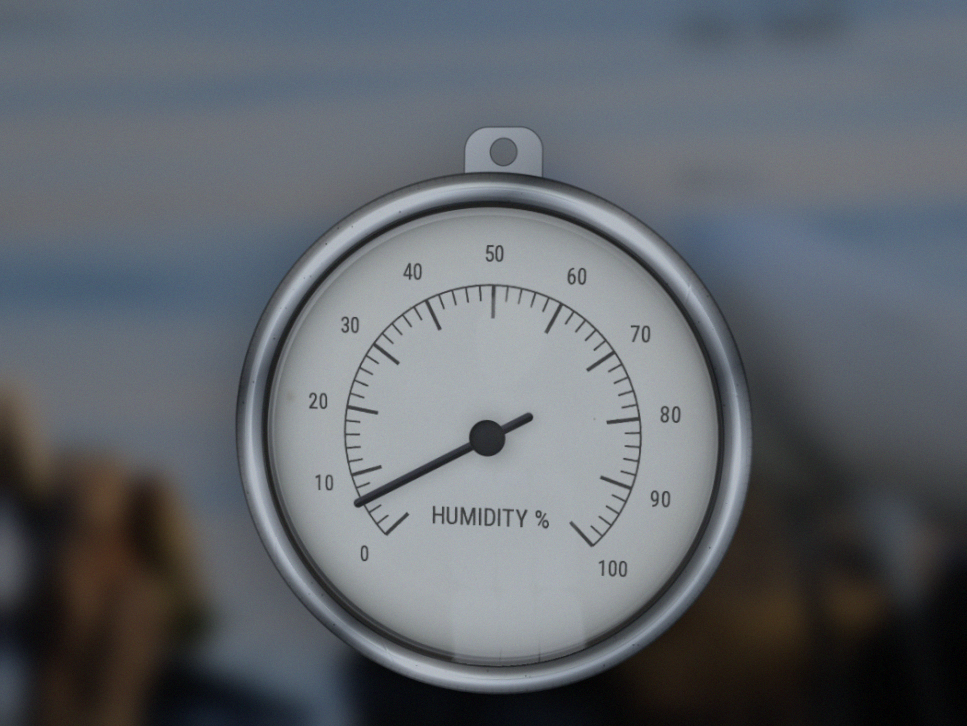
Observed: 6 %
